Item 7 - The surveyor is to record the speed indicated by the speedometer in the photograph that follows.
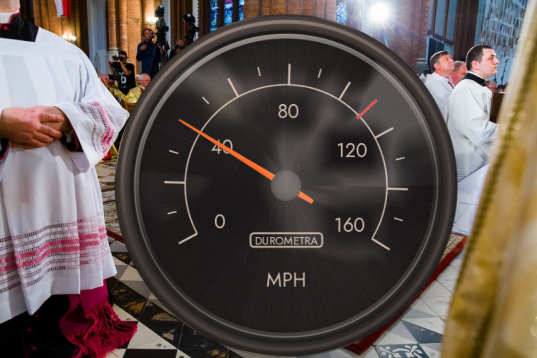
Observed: 40 mph
